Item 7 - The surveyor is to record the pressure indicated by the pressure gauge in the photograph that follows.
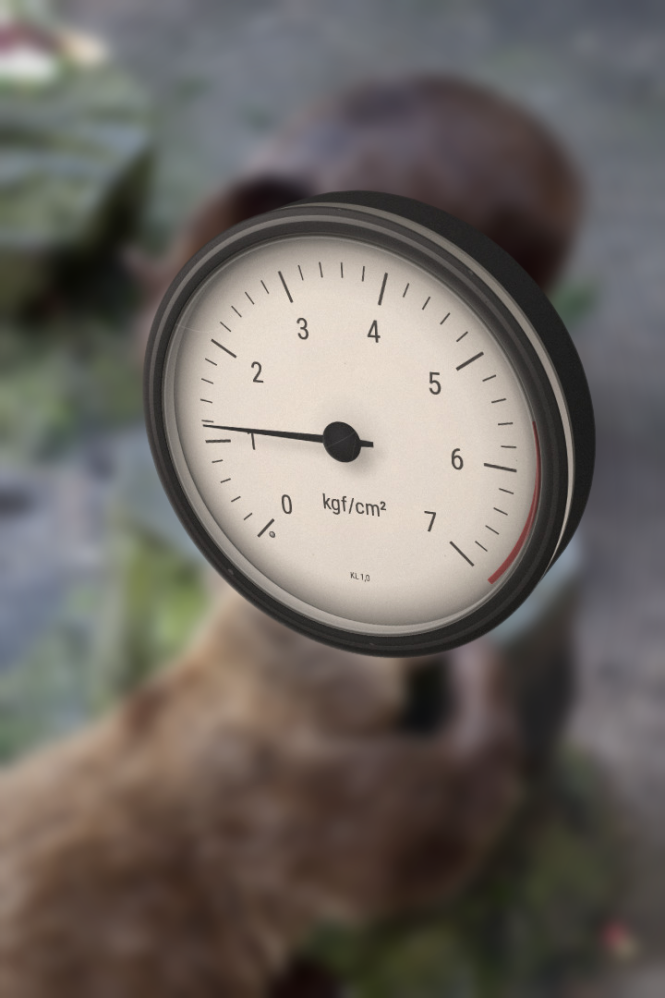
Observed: 1.2 kg/cm²
